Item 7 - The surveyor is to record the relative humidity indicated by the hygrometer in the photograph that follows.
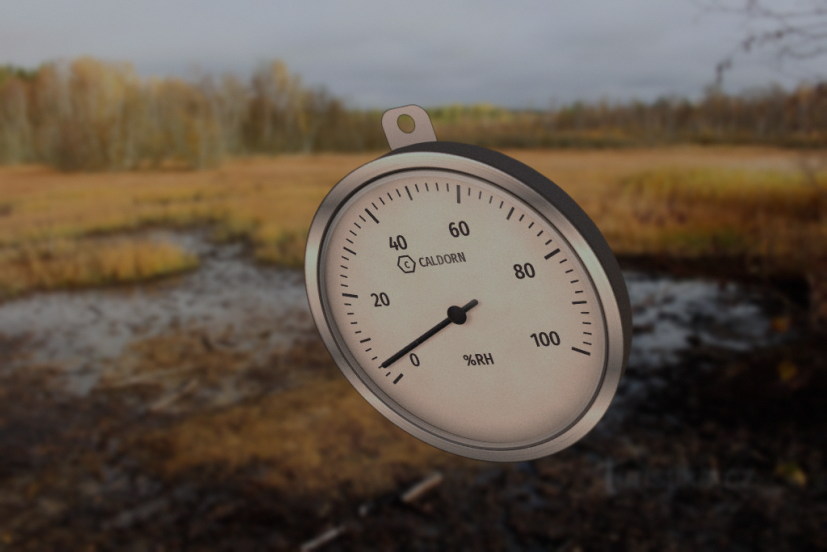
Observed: 4 %
